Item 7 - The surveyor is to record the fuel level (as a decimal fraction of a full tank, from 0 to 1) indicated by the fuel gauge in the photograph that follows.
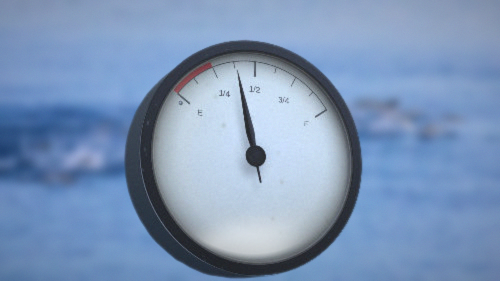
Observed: 0.375
